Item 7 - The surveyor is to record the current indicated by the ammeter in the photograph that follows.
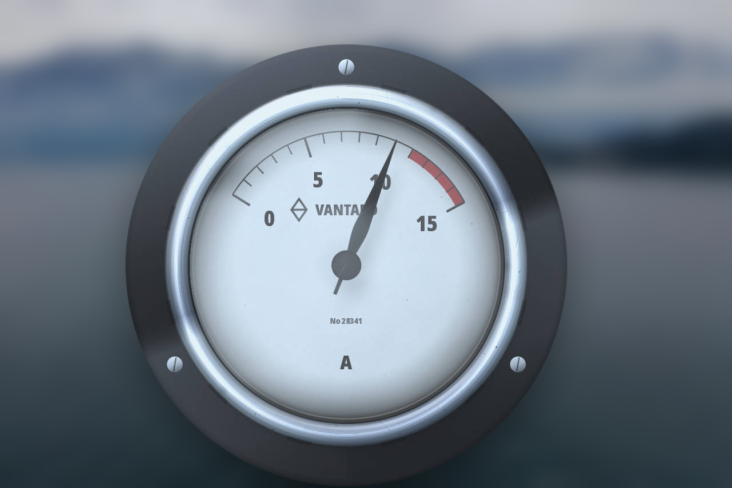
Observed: 10 A
